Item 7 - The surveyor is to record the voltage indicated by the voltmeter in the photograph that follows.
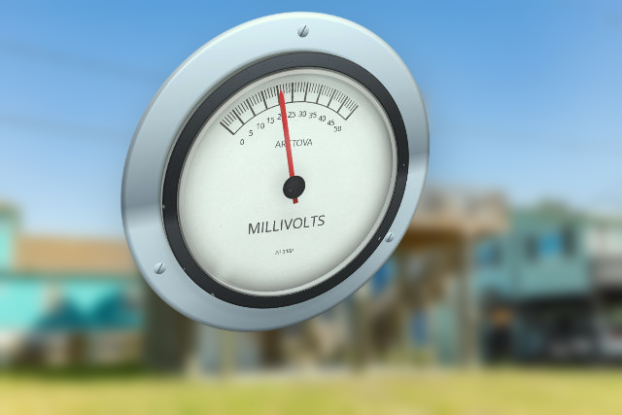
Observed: 20 mV
